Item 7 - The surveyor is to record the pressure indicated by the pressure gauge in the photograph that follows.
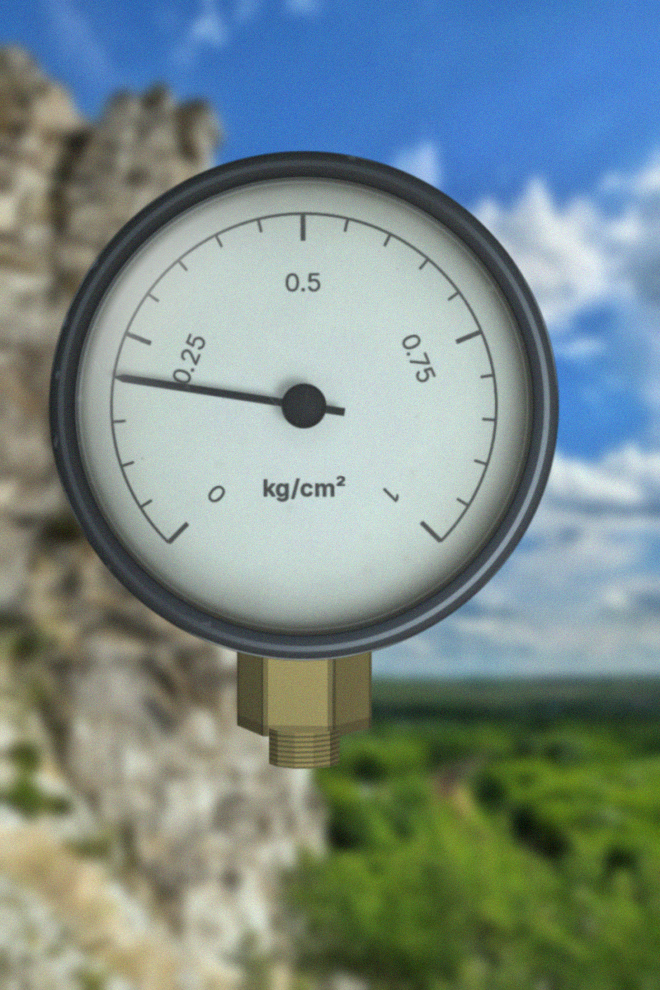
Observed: 0.2 kg/cm²
